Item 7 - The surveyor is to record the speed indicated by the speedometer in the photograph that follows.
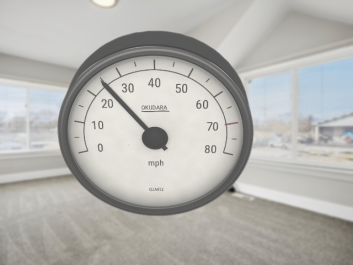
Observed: 25 mph
